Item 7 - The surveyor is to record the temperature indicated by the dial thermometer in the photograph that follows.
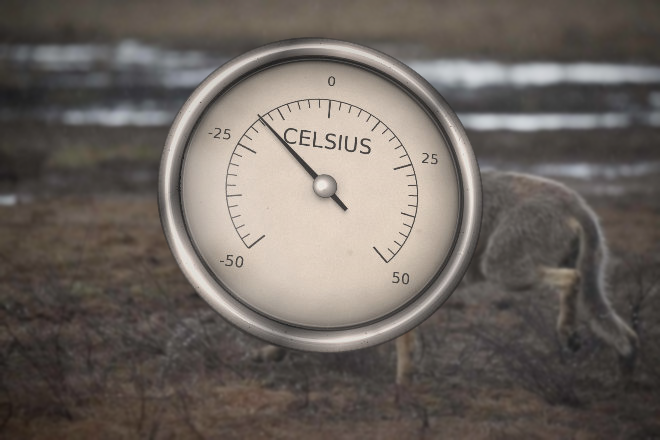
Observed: -17.5 °C
